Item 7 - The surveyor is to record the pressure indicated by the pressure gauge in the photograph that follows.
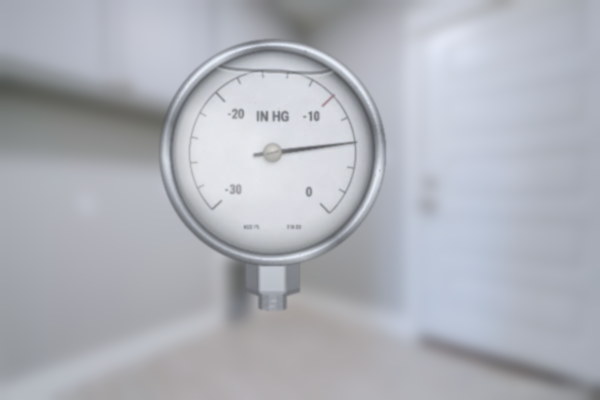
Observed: -6 inHg
